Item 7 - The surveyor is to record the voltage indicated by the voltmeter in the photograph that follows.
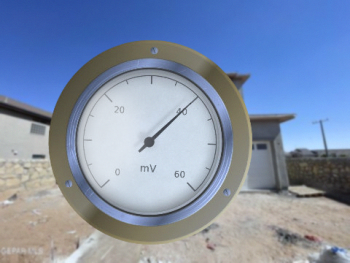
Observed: 40 mV
